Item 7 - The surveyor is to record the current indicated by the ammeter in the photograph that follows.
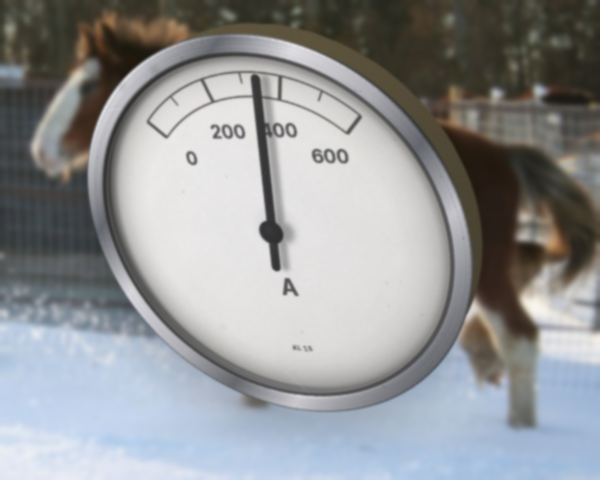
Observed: 350 A
